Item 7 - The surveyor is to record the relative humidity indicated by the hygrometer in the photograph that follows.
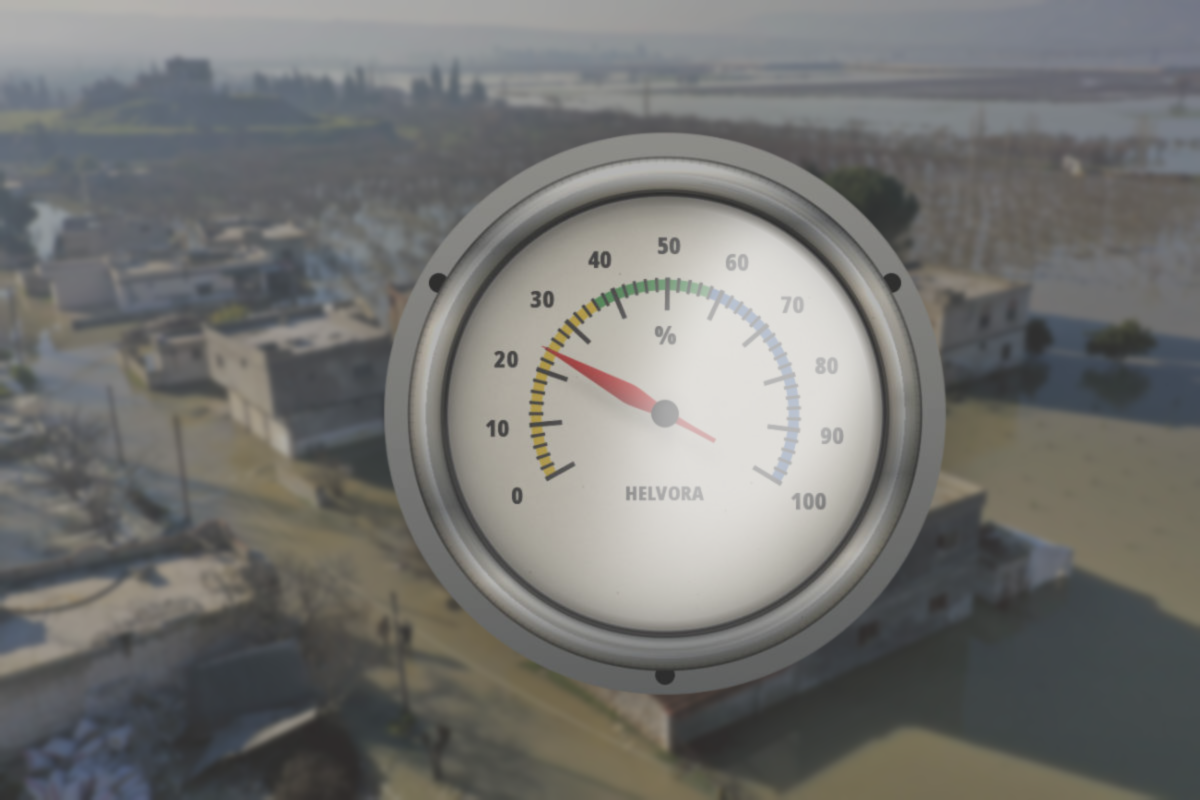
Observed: 24 %
